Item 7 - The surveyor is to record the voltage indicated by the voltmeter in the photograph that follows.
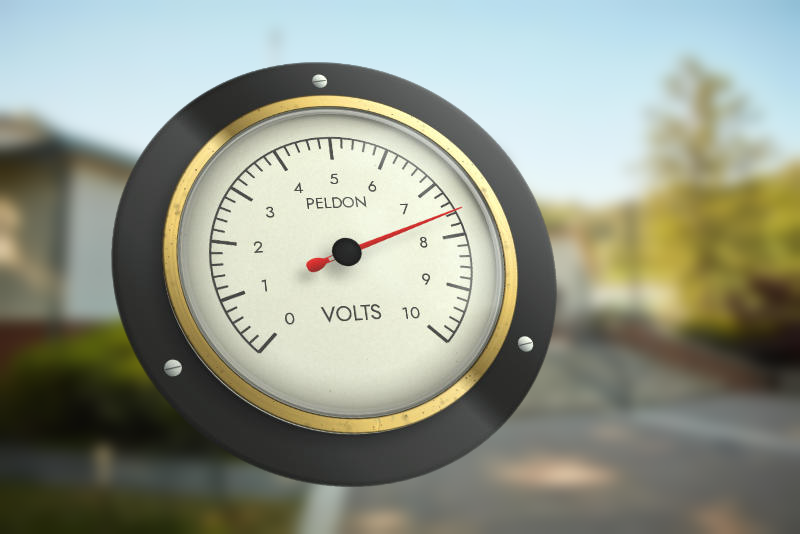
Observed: 7.6 V
